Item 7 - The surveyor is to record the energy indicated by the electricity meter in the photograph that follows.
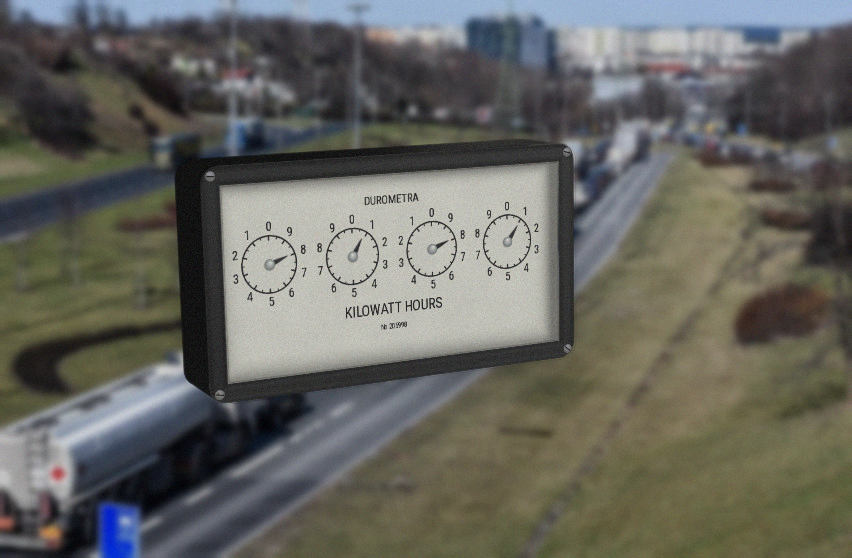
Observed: 8081 kWh
